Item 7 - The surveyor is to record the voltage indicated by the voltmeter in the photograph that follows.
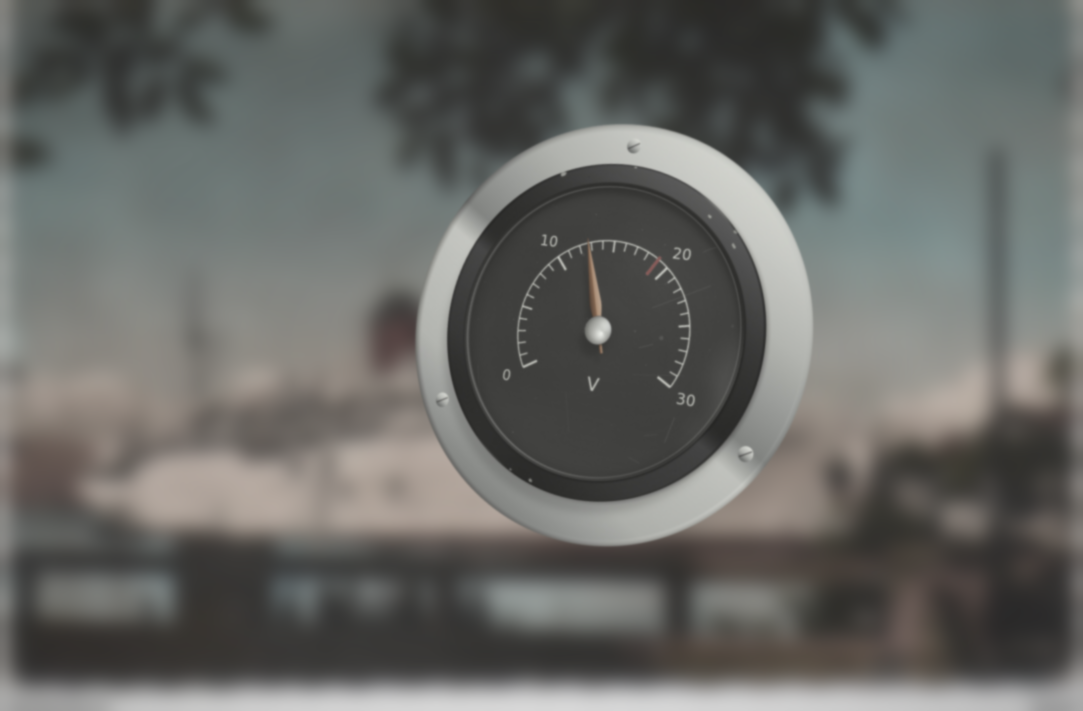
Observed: 13 V
